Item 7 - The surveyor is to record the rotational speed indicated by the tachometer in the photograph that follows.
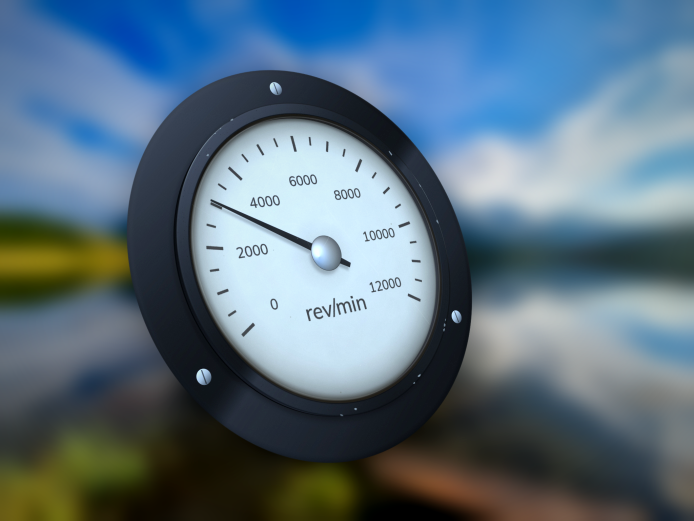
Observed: 3000 rpm
